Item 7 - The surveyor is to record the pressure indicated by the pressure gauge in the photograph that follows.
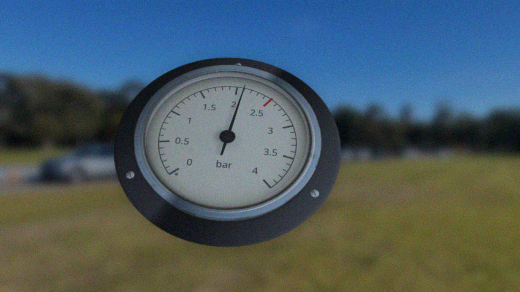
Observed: 2.1 bar
